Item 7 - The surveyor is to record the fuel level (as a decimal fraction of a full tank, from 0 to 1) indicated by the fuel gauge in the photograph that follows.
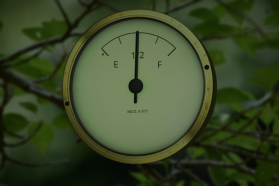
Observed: 0.5
